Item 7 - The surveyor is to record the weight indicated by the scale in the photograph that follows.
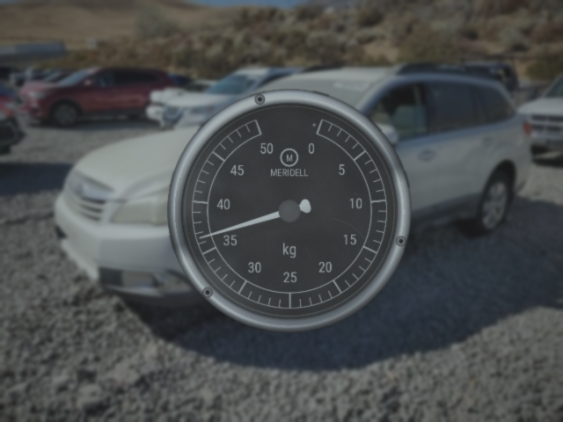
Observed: 36.5 kg
